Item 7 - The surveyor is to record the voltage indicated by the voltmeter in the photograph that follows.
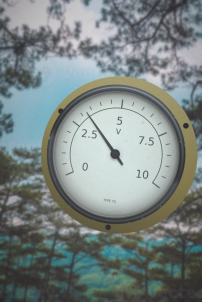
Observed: 3.25 V
